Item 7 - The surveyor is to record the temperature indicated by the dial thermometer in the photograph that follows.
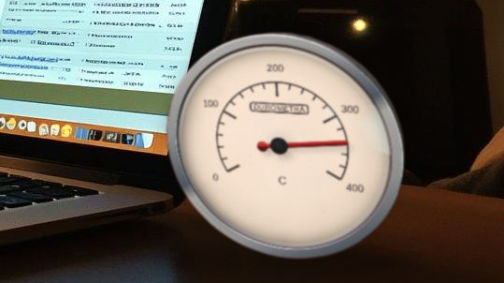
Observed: 340 °C
